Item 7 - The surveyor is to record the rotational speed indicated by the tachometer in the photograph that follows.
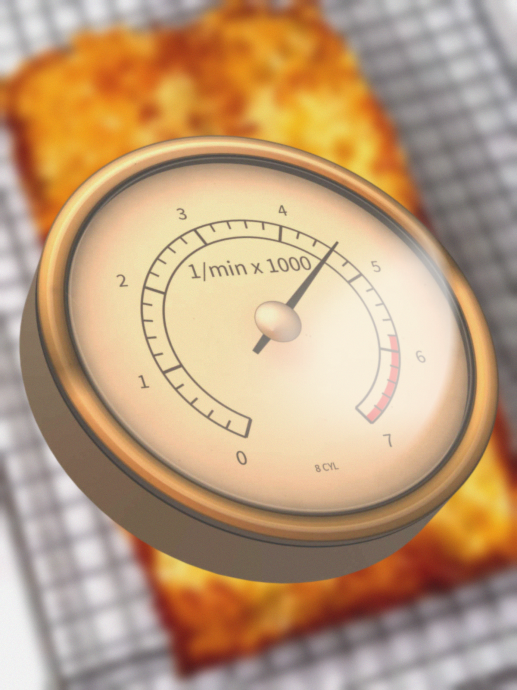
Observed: 4600 rpm
